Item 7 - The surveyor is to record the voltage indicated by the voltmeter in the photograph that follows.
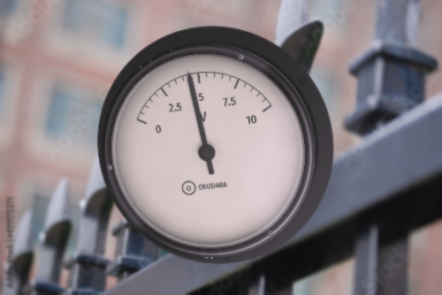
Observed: 4.5 V
